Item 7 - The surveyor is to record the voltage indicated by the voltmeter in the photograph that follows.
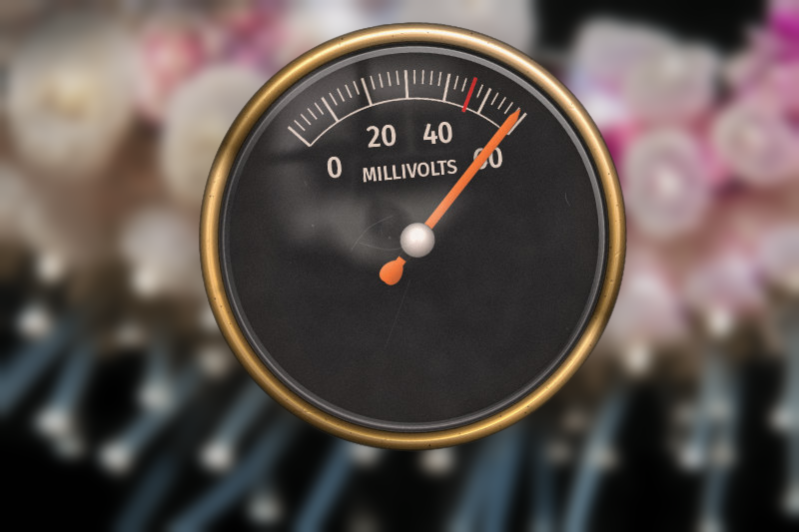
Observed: 58 mV
